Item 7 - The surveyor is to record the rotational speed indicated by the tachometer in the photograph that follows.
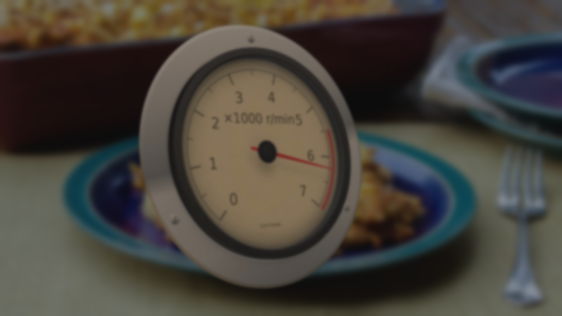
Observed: 6250 rpm
